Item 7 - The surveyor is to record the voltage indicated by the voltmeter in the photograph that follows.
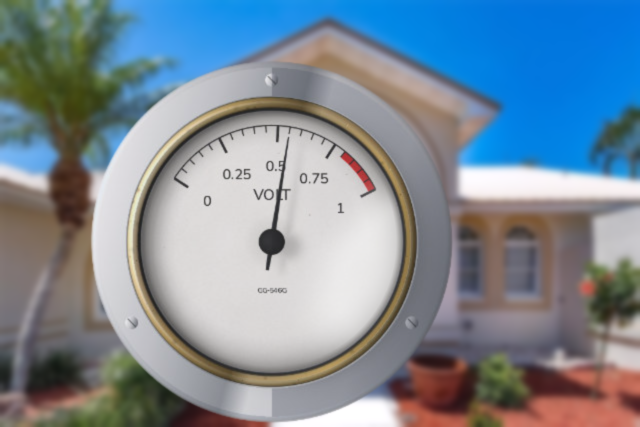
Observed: 0.55 V
